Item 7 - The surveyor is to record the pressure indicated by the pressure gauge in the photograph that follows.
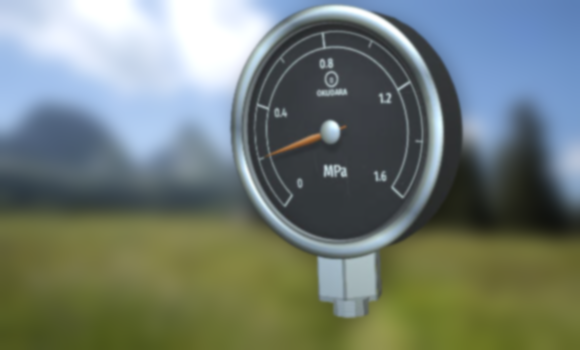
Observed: 0.2 MPa
